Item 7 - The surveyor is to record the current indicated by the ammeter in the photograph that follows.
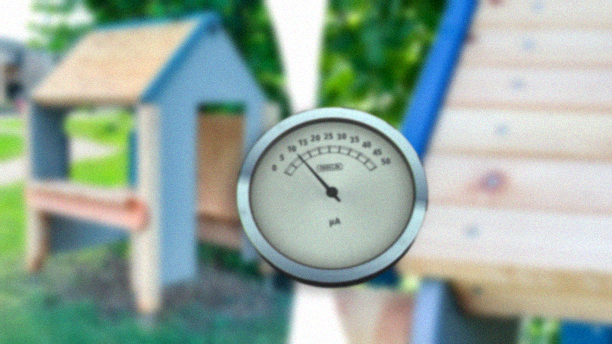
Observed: 10 µA
